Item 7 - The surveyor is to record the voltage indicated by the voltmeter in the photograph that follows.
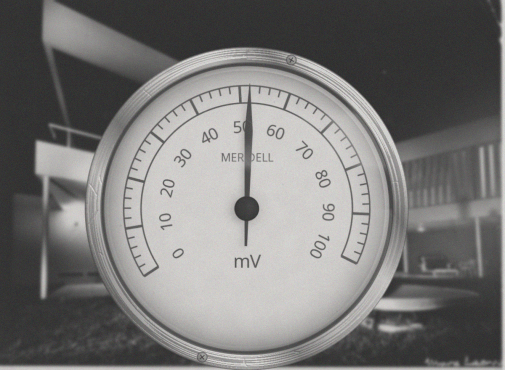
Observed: 52 mV
